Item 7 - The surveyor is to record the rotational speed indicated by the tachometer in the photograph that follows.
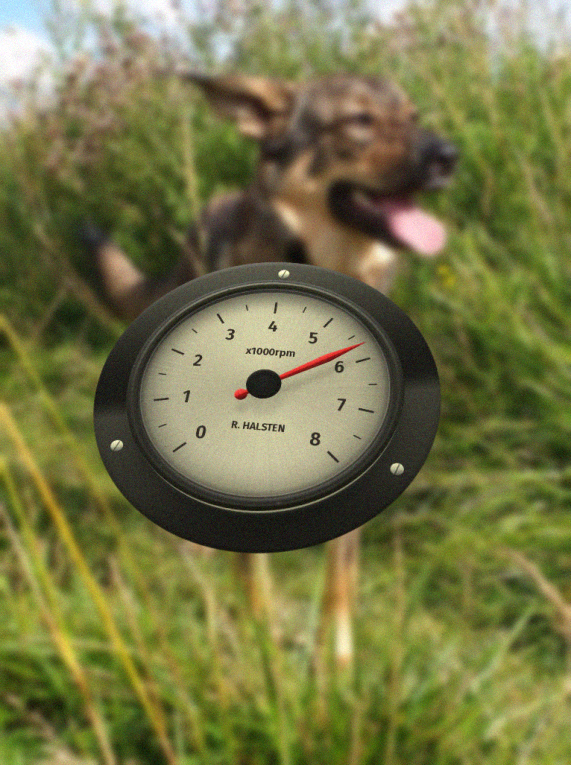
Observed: 5750 rpm
